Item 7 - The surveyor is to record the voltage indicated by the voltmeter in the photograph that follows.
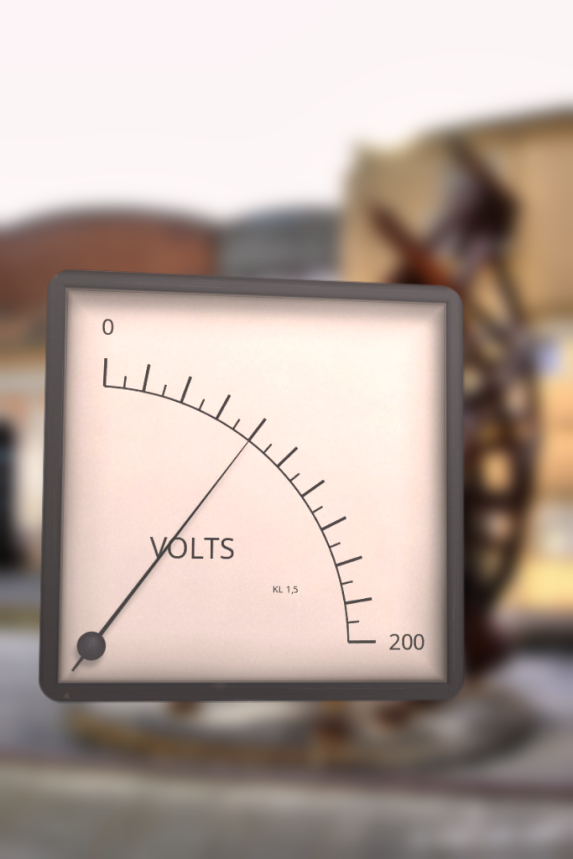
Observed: 80 V
